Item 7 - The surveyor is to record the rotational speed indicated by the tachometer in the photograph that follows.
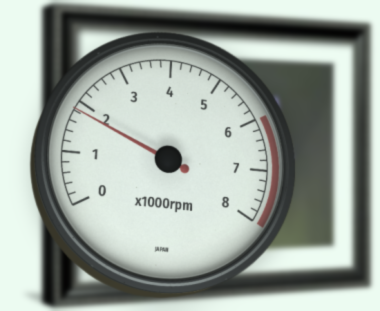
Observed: 1800 rpm
